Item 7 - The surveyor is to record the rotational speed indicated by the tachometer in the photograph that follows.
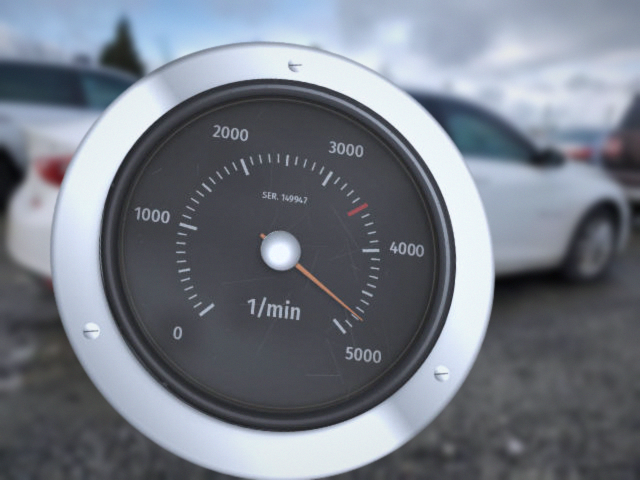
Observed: 4800 rpm
